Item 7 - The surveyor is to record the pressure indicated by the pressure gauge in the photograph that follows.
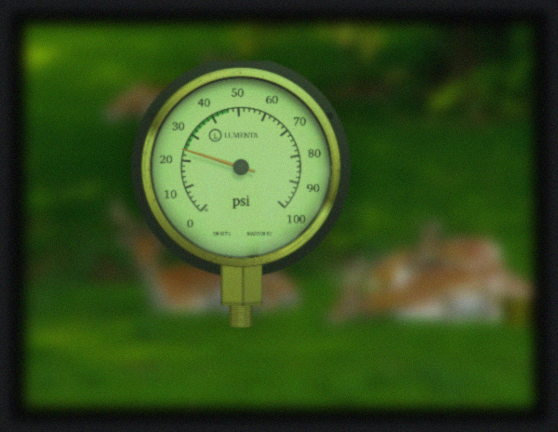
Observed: 24 psi
